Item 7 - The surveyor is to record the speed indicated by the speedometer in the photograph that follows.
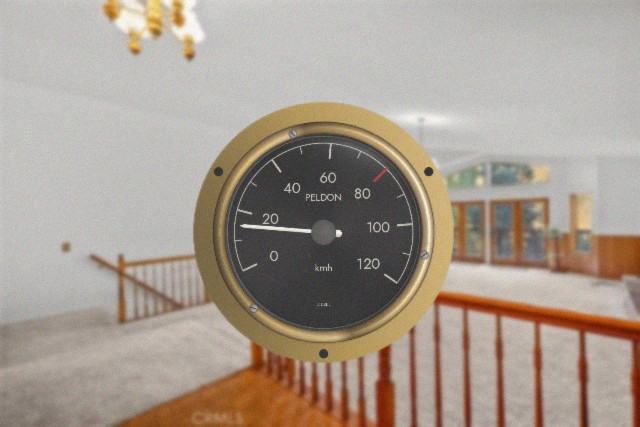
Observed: 15 km/h
